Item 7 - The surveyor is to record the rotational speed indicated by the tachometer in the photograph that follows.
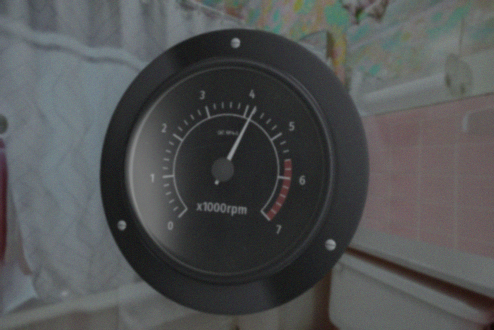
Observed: 4200 rpm
